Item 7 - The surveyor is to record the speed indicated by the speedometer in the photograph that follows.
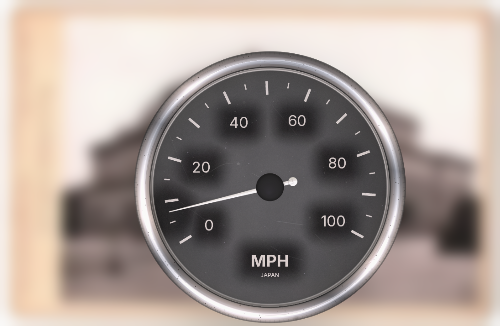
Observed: 7.5 mph
